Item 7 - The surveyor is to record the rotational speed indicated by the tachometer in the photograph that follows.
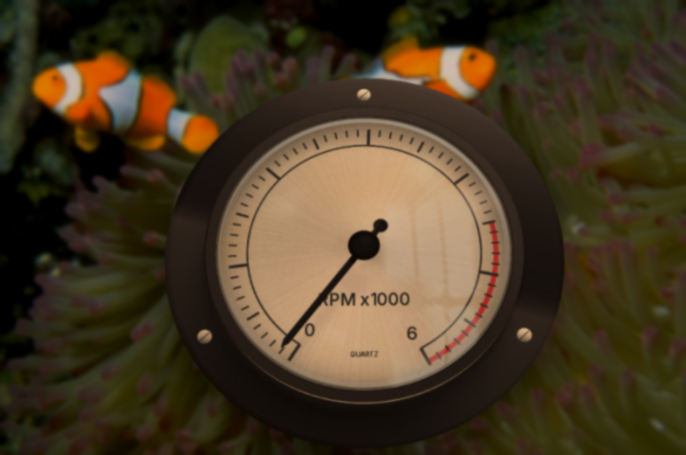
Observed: 100 rpm
